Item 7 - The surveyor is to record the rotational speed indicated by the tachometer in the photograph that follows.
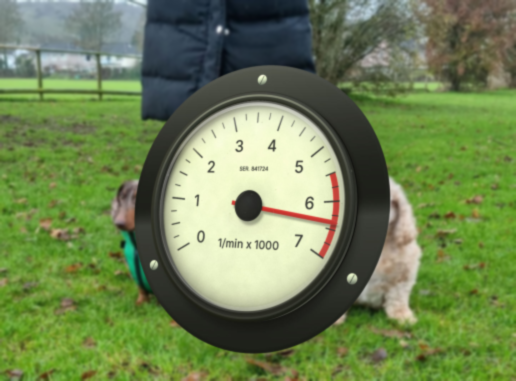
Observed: 6375 rpm
